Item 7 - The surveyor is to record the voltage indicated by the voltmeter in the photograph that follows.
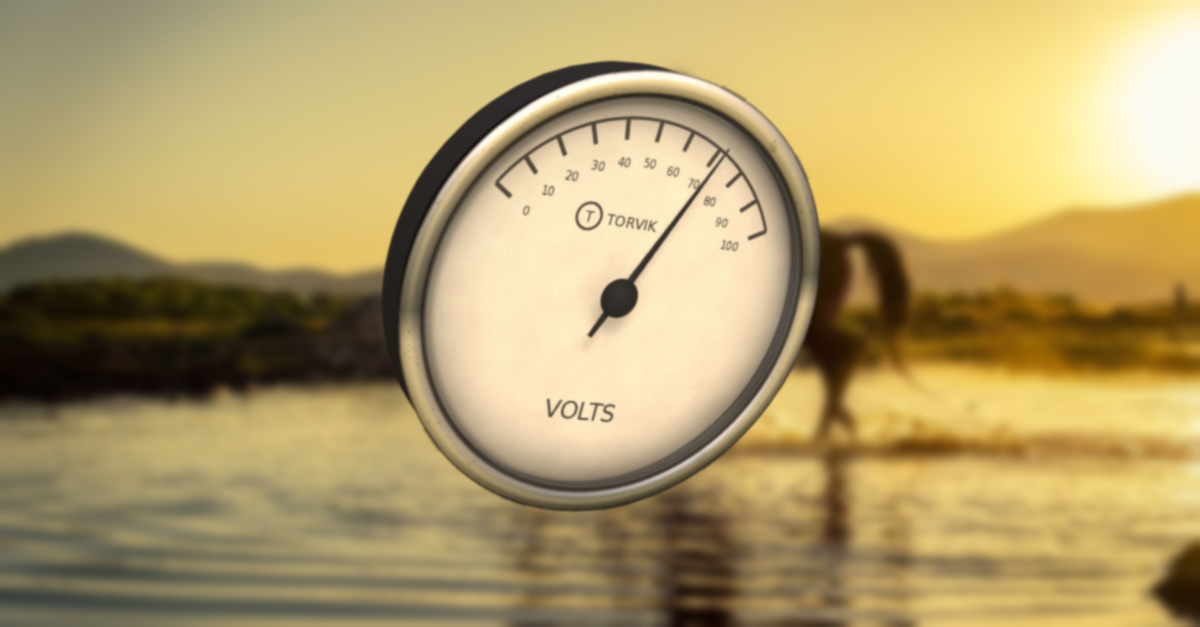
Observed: 70 V
